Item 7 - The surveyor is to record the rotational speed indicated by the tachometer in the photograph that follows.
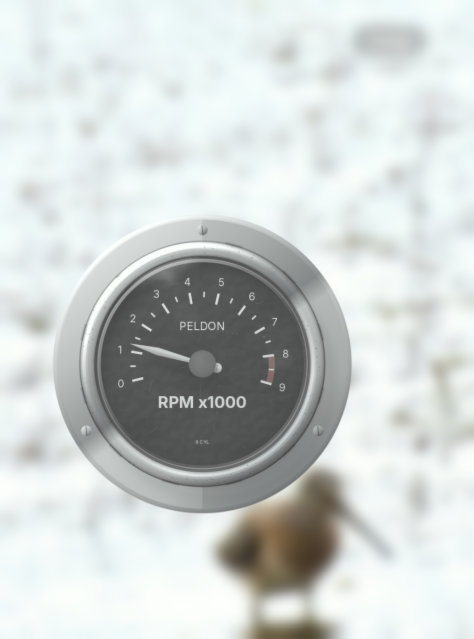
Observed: 1250 rpm
